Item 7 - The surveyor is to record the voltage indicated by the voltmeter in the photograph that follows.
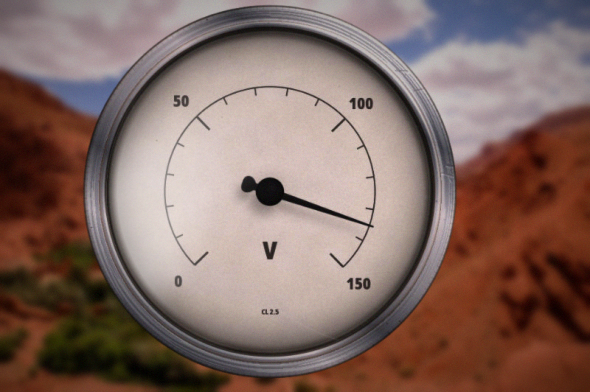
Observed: 135 V
